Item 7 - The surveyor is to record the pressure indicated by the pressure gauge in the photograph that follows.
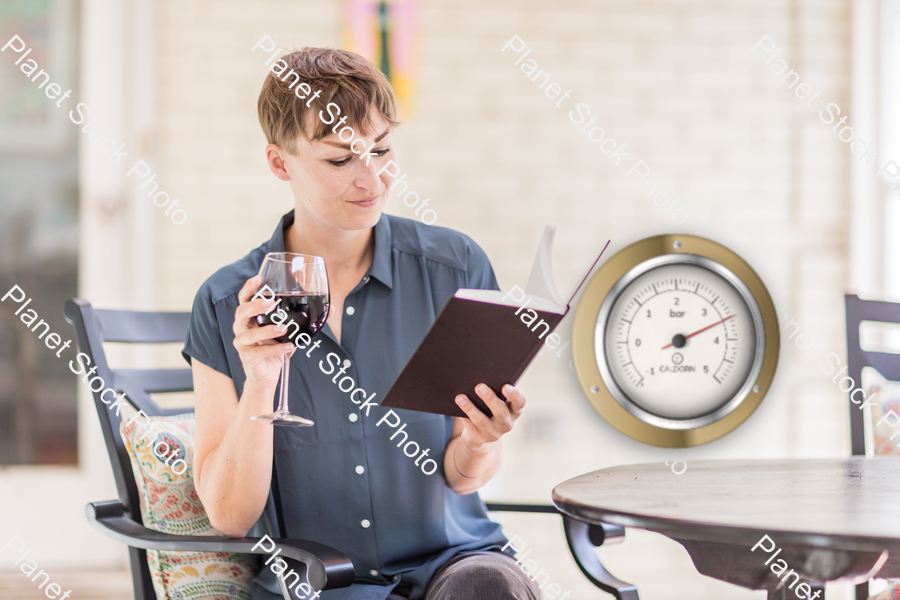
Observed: 3.5 bar
